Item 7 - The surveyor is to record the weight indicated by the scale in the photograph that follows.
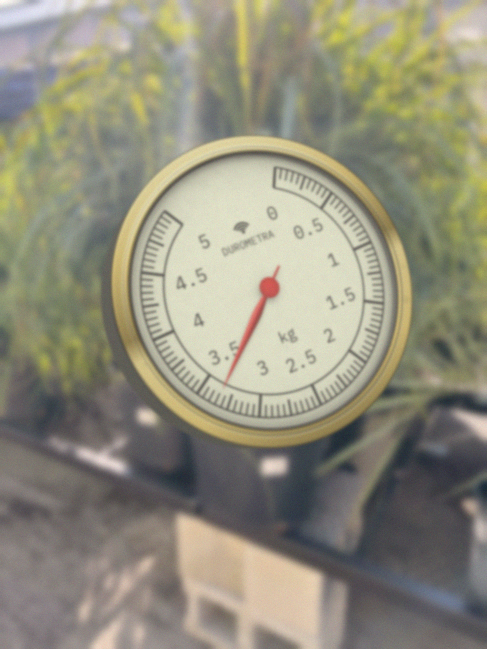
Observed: 3.35 kg
